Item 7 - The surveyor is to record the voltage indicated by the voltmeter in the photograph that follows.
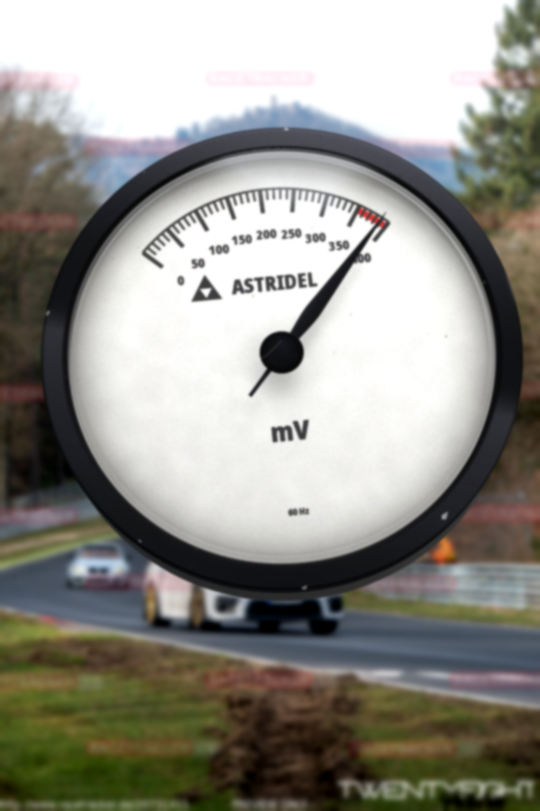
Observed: 390 mV
